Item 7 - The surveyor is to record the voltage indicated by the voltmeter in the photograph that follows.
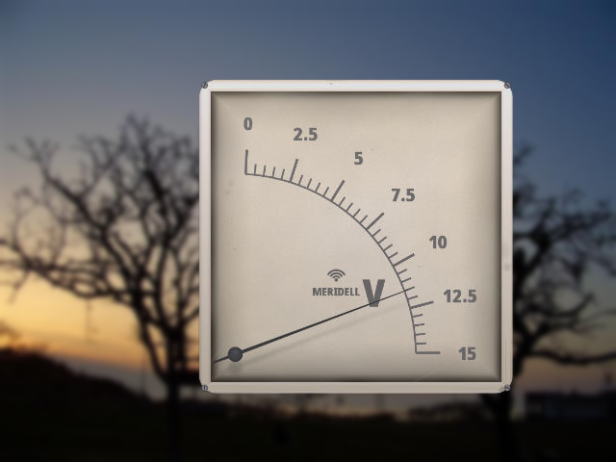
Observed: 11.5 V
